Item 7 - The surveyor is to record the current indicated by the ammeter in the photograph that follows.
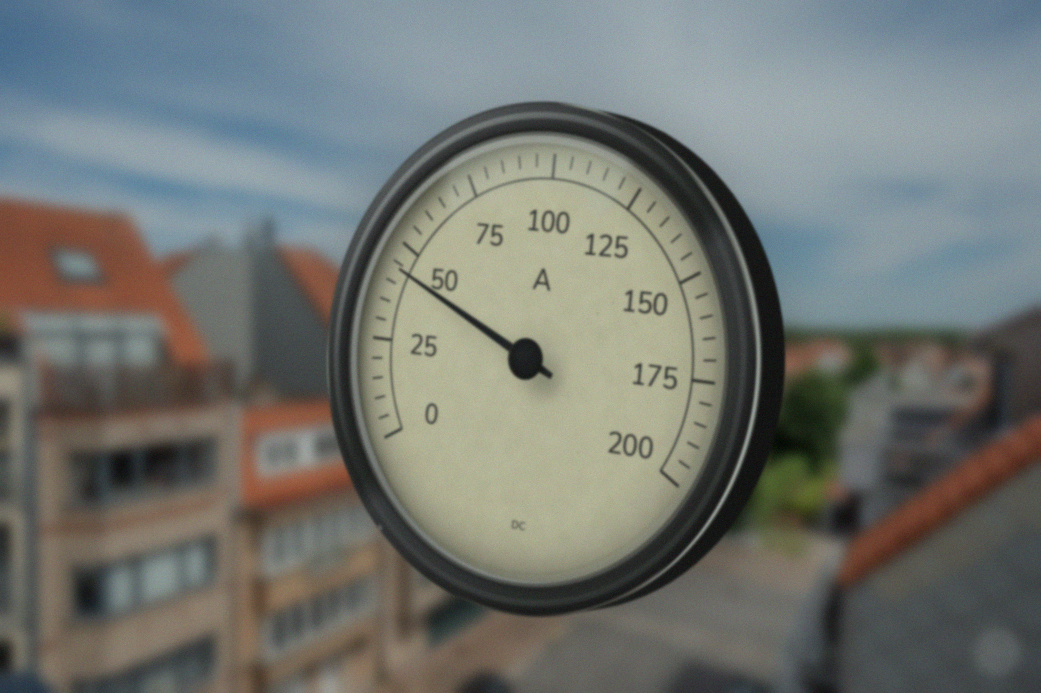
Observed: 45 A
